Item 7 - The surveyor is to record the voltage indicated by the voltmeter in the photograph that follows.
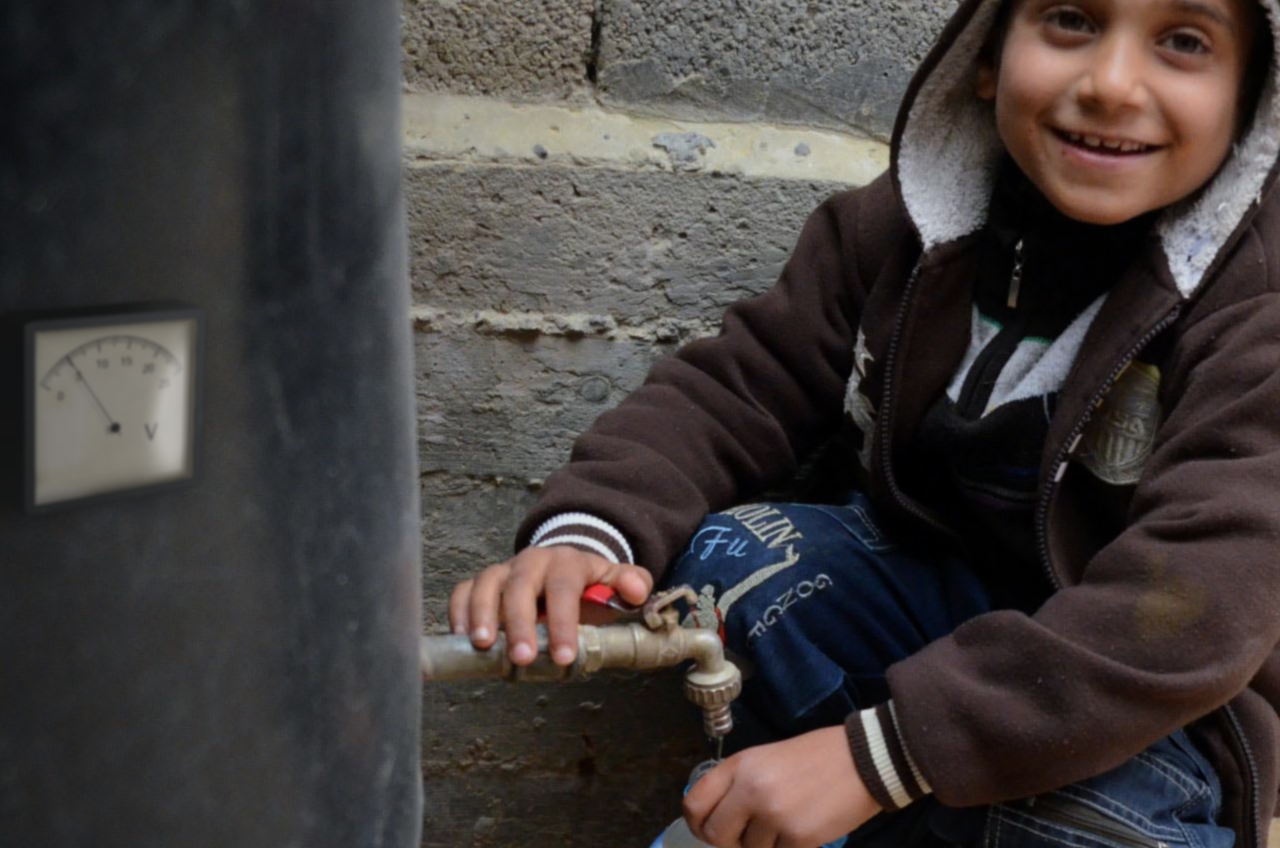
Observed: 5 V
